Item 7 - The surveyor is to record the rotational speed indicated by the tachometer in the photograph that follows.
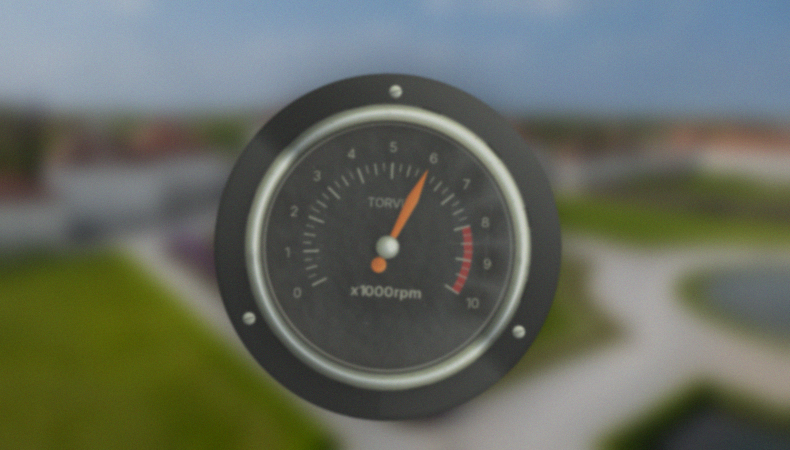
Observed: 6000 rpm
